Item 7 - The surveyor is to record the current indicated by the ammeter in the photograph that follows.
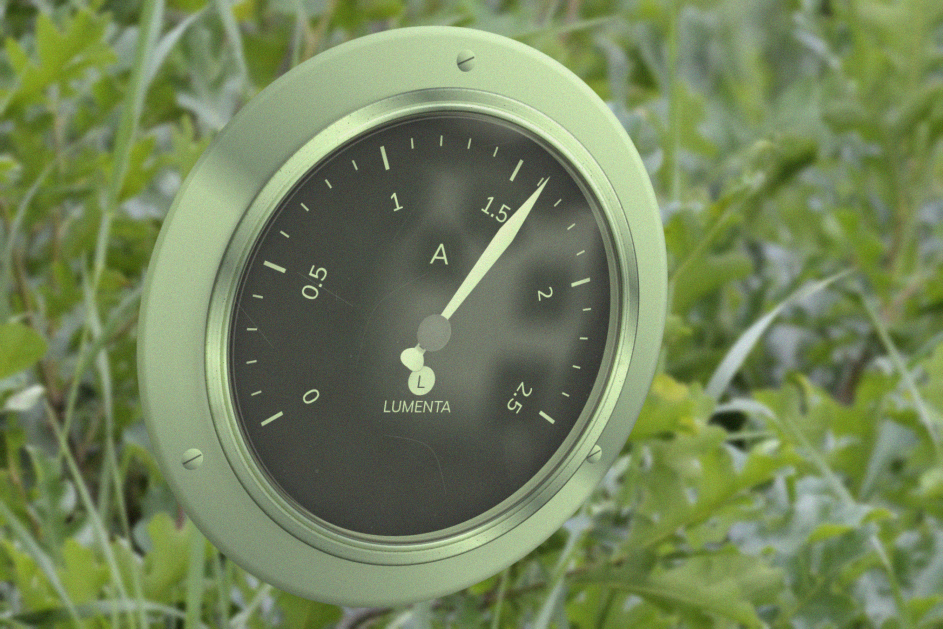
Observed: 1.6 A
